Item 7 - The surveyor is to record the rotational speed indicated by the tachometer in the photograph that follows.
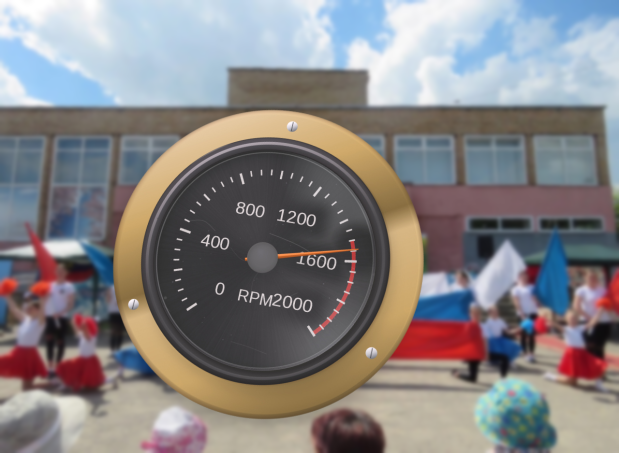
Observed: 1550 rpm
